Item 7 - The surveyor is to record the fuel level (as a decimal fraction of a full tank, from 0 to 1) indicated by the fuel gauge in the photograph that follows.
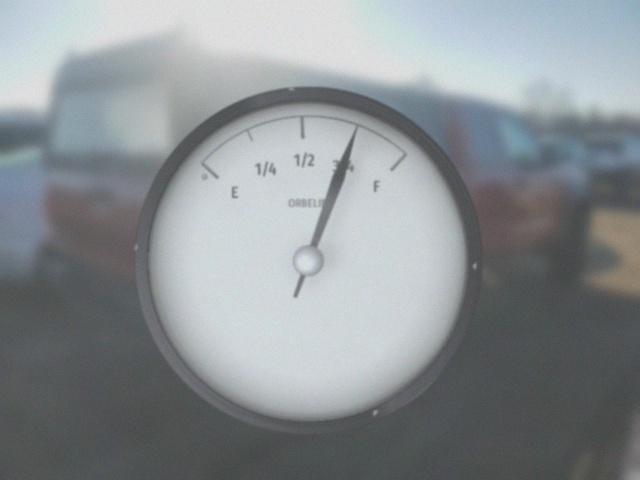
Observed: 0.75
